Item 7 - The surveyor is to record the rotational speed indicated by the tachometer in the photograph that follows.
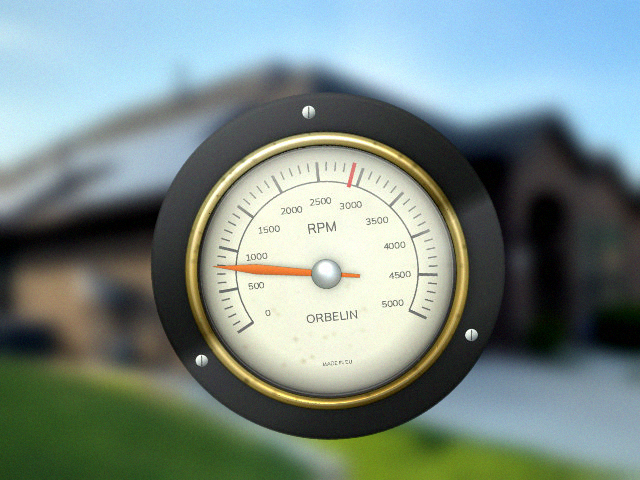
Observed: 800 rpm
